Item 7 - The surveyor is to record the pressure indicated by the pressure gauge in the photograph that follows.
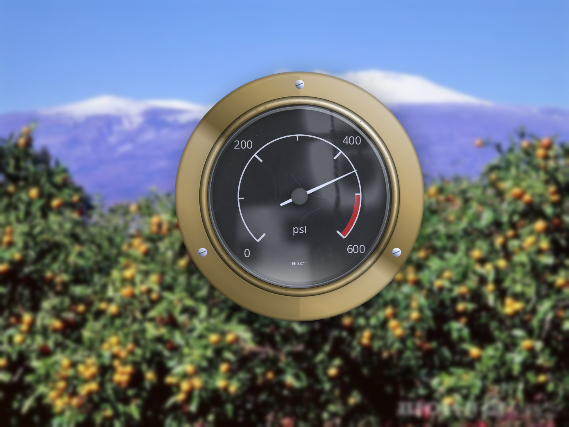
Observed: 450 psi
